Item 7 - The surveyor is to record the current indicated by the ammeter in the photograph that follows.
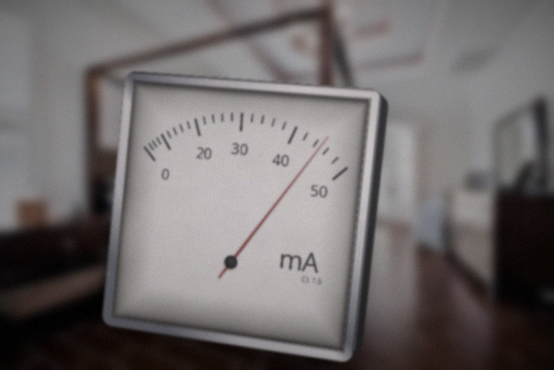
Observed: 45 mA
